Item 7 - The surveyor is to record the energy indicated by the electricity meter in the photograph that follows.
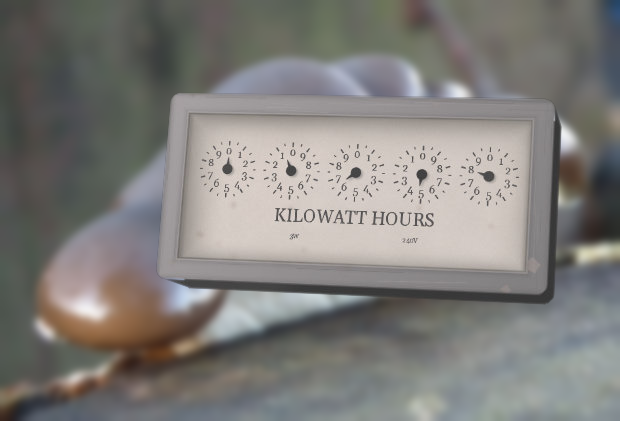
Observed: 648 kWh
